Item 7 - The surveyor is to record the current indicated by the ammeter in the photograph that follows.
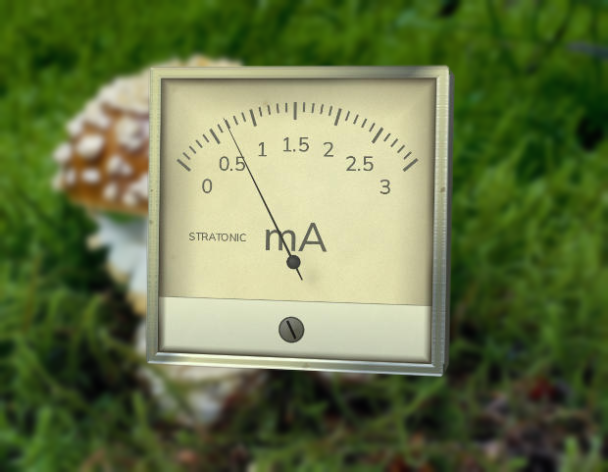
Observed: 0.7 mA
